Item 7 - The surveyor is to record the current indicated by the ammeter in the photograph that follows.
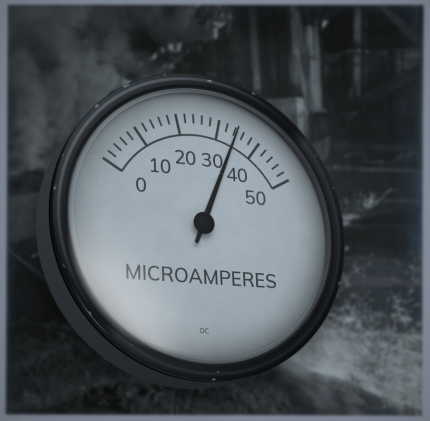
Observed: 34 µA
